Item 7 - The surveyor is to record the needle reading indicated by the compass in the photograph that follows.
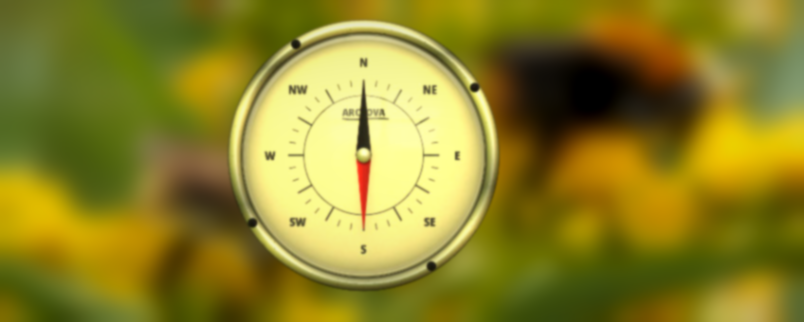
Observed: 180 °
